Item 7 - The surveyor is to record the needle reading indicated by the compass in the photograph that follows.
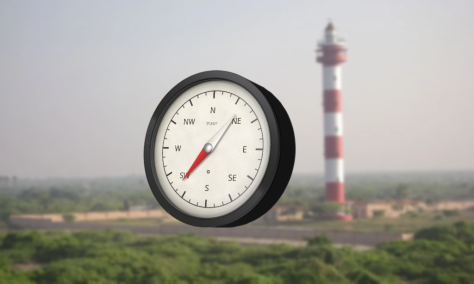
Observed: 220 °
